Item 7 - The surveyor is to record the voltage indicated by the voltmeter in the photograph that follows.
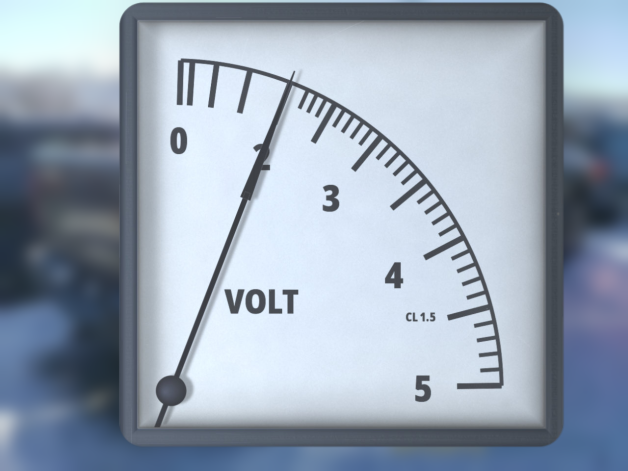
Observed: 2 V
